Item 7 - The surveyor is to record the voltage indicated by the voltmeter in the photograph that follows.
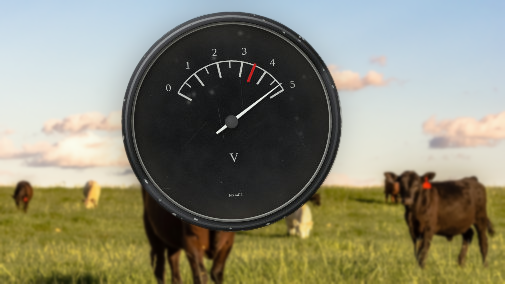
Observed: 4.75 V
